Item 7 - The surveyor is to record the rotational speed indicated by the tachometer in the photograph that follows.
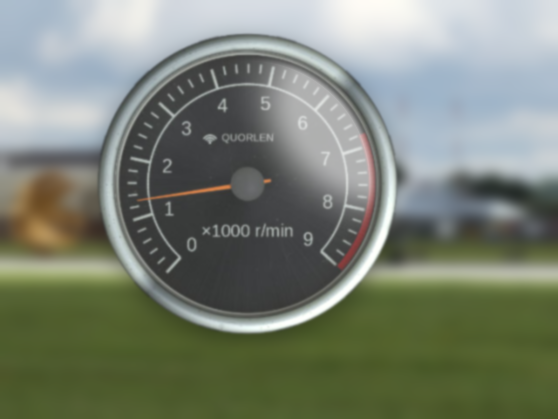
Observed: 1300 rpm
